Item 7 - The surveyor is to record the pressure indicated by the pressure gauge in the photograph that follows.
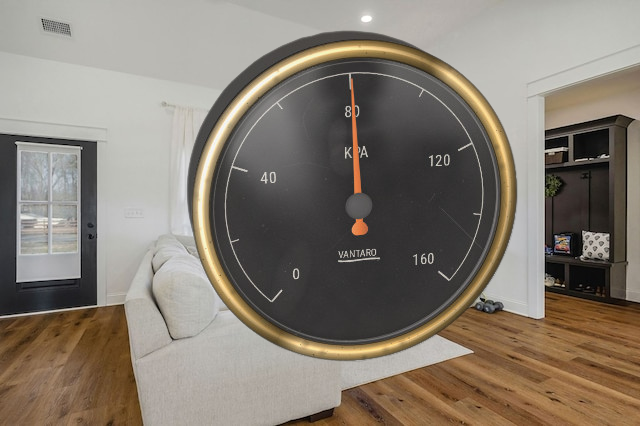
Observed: 80 kPa
